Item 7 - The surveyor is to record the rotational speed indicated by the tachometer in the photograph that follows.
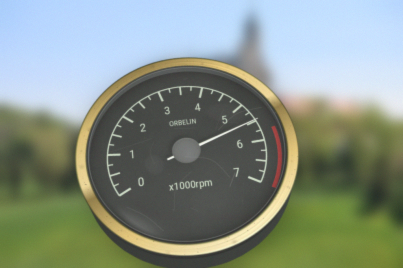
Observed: 5500 rpm
